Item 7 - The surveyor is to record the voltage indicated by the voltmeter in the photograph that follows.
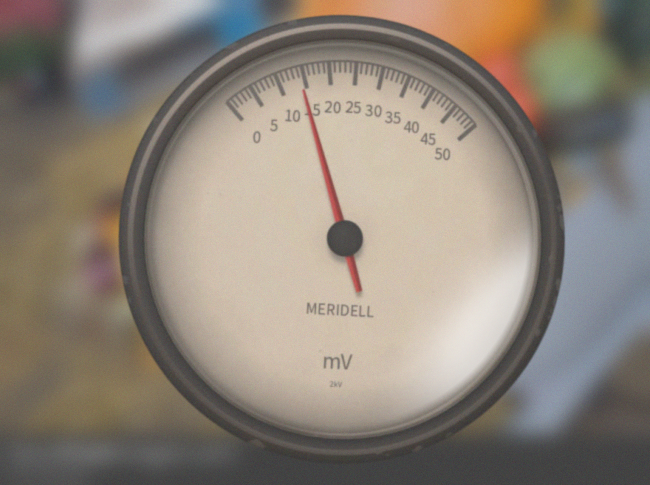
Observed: 14 mV
